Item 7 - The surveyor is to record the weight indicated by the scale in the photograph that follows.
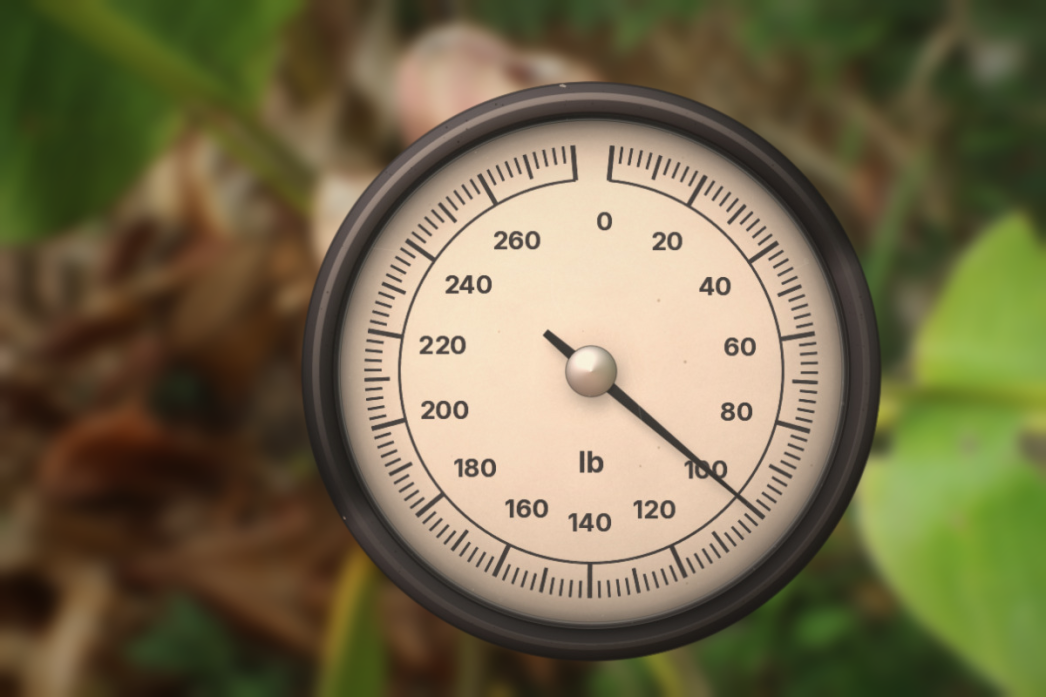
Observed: 100 lb
